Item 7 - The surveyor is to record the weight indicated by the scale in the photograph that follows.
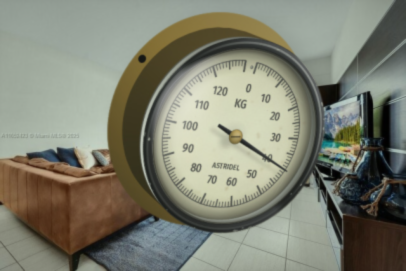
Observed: 40 kg
